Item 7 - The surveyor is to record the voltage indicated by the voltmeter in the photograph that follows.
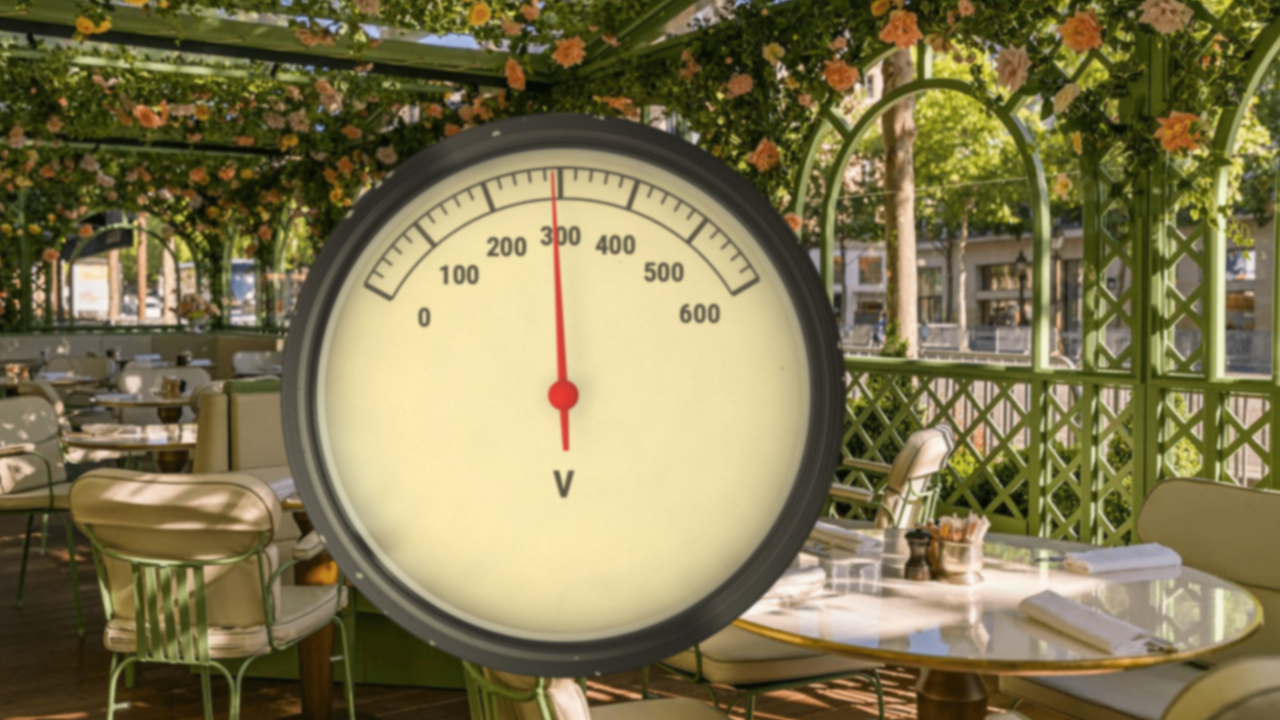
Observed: 290 V
